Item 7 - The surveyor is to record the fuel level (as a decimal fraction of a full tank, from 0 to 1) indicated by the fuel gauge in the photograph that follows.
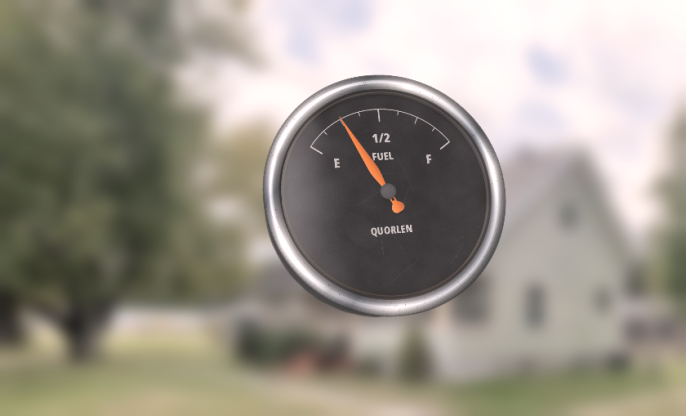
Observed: 0.25
